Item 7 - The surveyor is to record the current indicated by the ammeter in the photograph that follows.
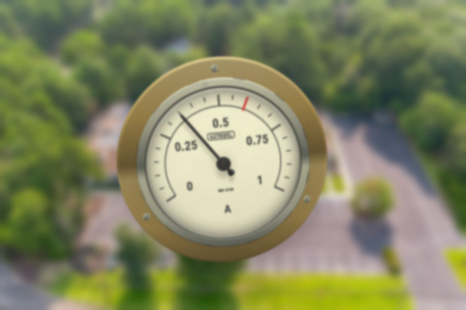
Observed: 0.35 A
